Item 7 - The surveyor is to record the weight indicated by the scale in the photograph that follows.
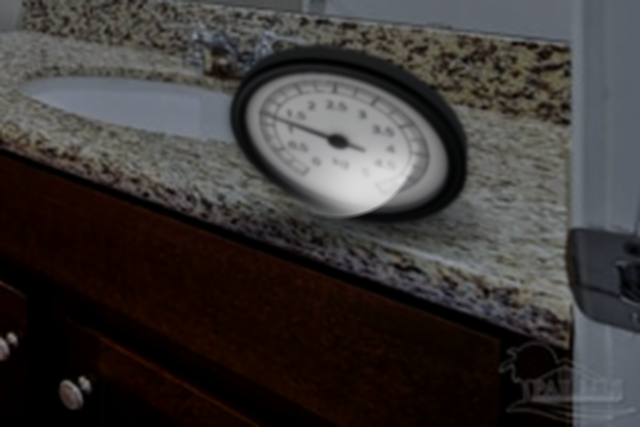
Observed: 1.25 kg
